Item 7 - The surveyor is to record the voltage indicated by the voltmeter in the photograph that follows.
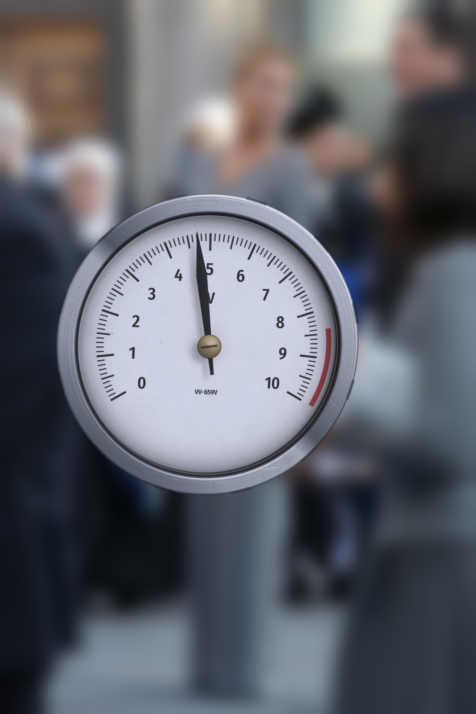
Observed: 4.7 V
